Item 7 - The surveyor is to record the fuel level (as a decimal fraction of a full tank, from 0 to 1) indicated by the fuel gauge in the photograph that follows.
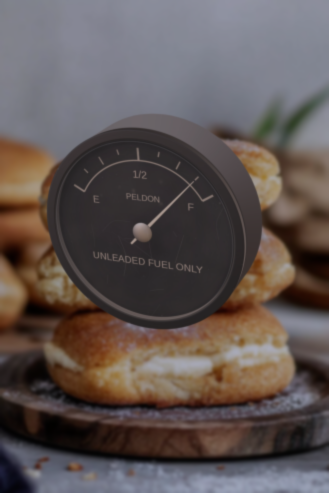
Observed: 0.875
